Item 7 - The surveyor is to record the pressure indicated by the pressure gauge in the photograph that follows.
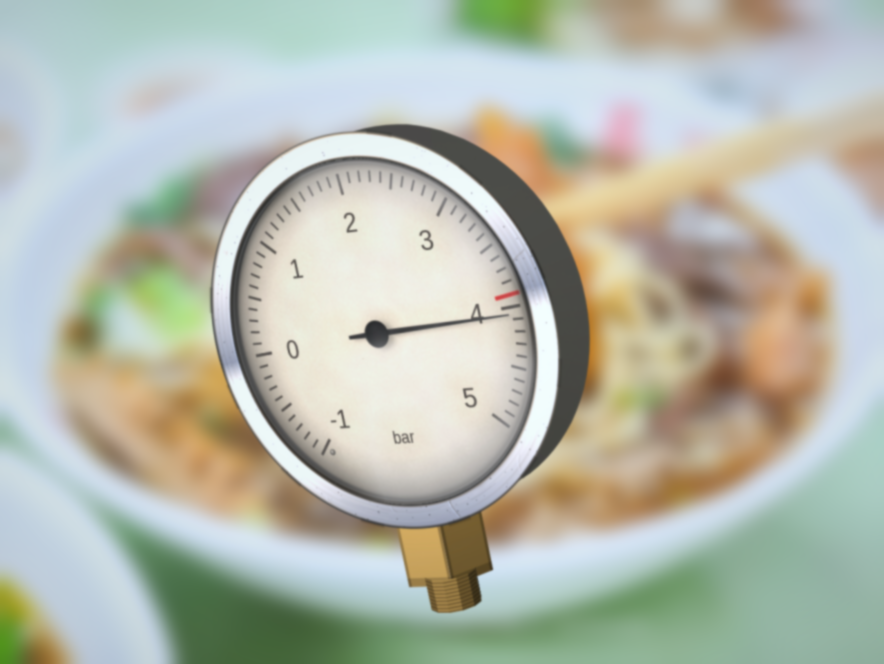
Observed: 4.05 bar
